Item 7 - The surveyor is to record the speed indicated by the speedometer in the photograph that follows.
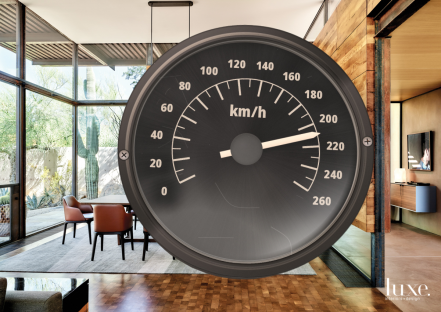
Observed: 210 km/h
